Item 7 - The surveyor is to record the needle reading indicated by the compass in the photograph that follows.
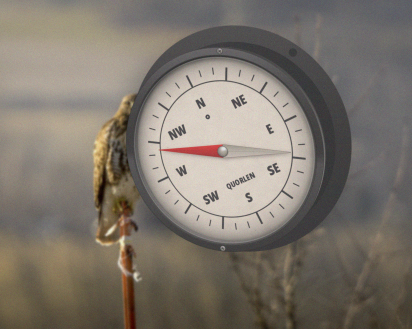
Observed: 295 °
